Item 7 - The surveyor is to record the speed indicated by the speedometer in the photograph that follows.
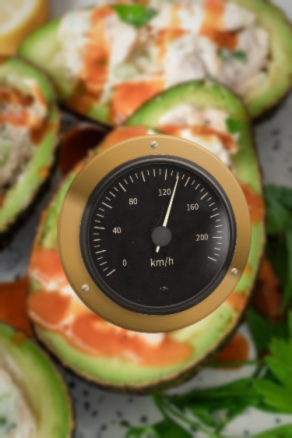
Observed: 130 km/h
